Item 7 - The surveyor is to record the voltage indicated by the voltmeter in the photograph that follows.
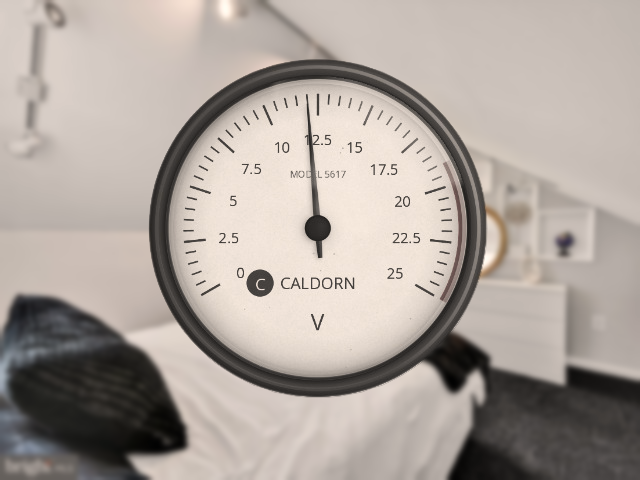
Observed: 12 V
